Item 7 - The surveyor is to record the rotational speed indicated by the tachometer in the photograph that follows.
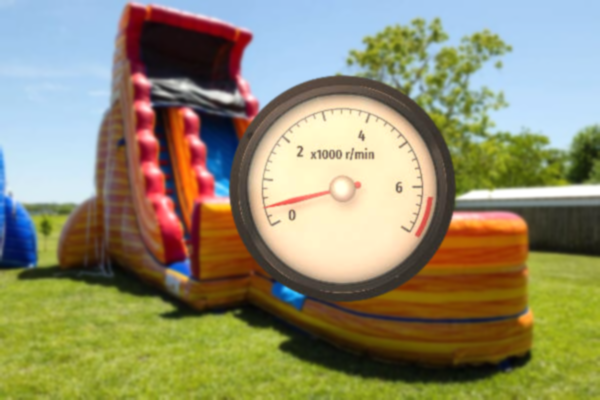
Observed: 400 rpm
